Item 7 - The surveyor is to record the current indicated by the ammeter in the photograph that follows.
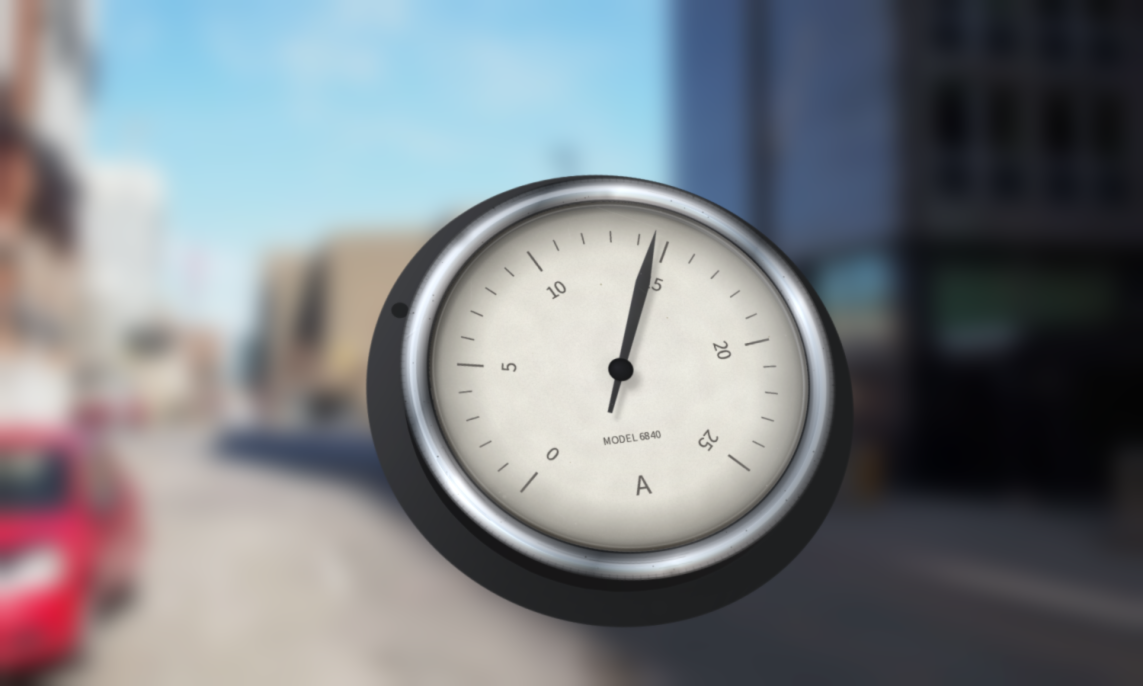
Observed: 14.5 A
